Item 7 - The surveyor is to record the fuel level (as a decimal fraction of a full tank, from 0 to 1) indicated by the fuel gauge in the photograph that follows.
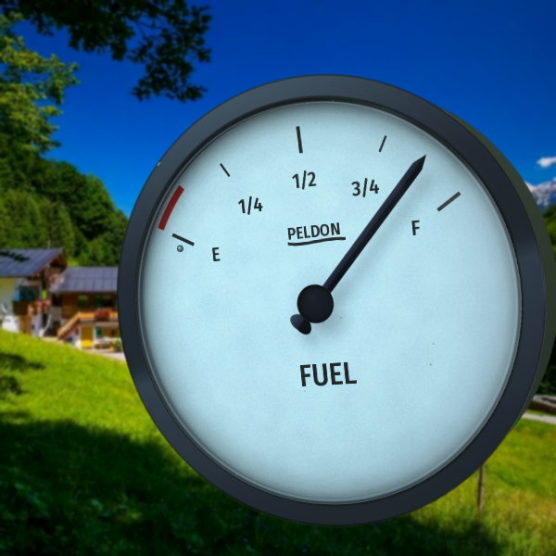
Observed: 0.875
